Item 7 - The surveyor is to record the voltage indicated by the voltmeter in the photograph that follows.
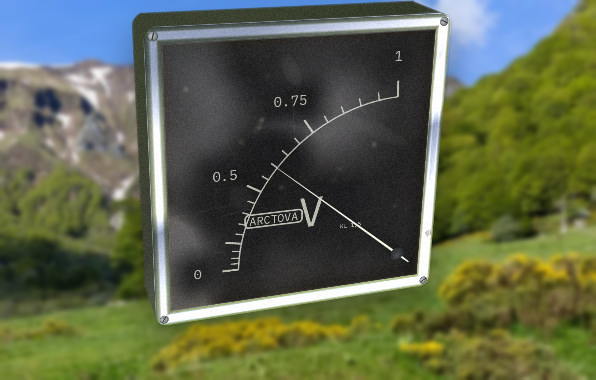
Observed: 0.6 V
